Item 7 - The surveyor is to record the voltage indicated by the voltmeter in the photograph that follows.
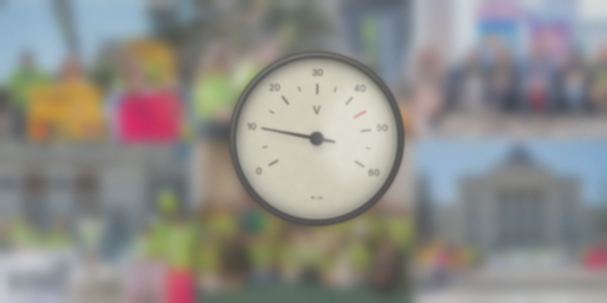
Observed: 10 V
